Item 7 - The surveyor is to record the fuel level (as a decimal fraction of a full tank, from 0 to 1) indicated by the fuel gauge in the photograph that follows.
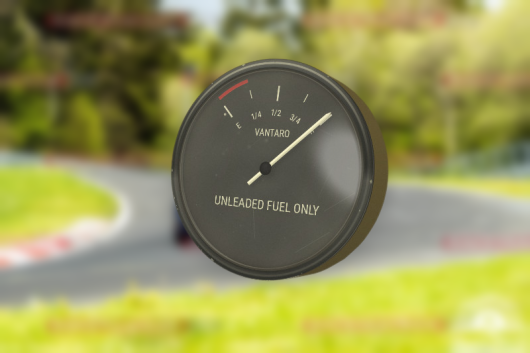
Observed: 1
